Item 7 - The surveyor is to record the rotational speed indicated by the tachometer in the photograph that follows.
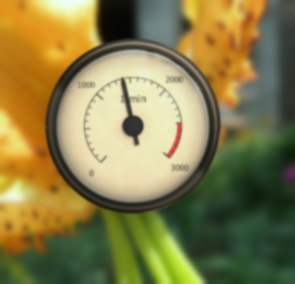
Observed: 1400 rpm
